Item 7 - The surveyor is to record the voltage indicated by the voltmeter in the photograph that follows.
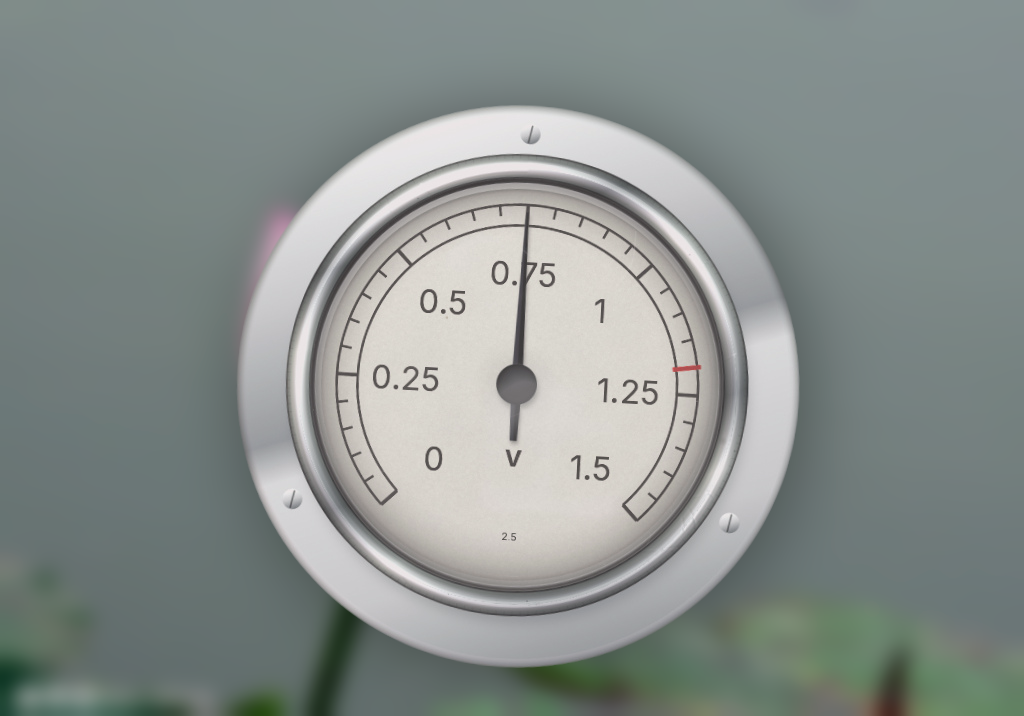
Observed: 0.75 V
